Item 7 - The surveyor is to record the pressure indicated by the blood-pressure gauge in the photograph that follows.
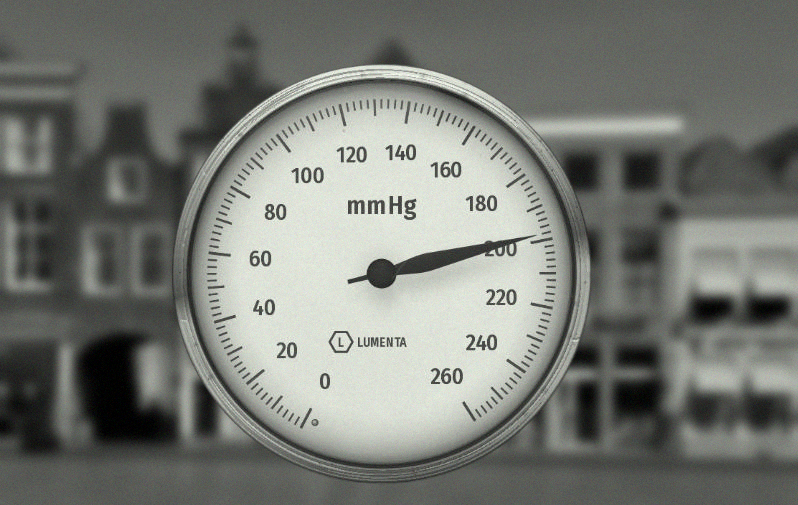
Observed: 198 mmHg
